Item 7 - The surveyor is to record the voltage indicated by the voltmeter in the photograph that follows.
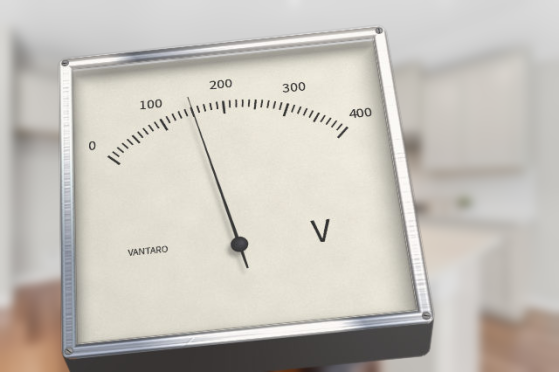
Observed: 150 V
